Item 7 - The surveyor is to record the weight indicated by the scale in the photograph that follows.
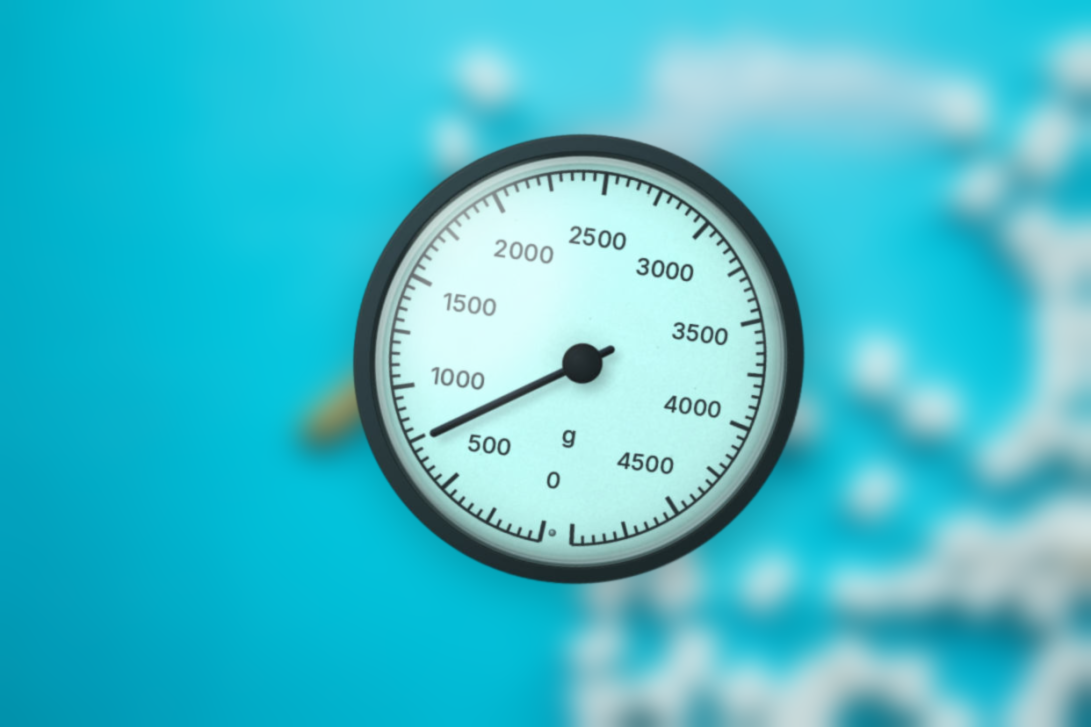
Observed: 750 g
